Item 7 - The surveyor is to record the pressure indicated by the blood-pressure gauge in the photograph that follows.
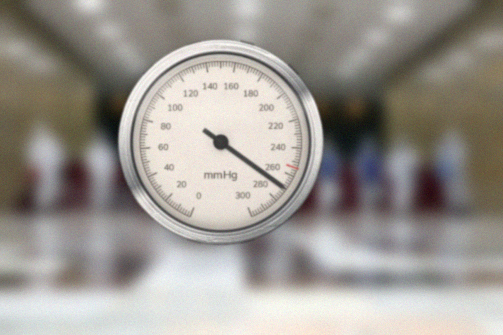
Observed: 270 mmHg
